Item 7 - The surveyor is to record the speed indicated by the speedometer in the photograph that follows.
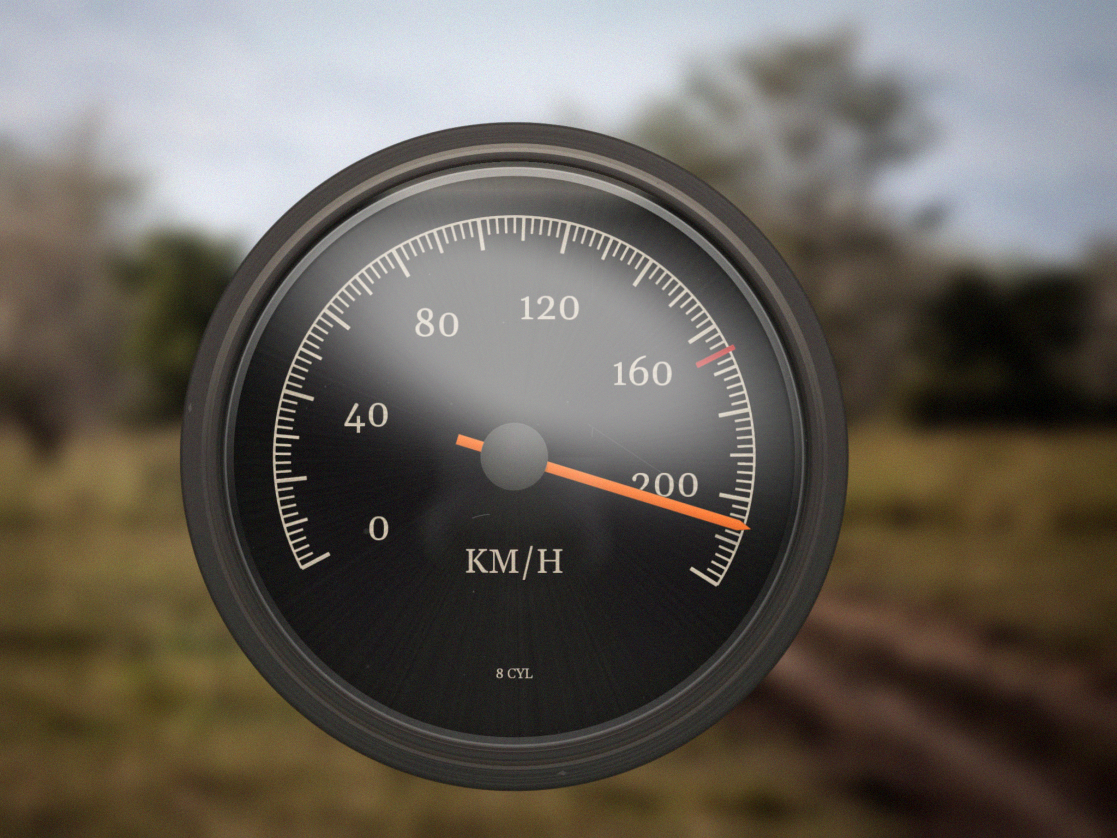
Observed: 206 km/h
